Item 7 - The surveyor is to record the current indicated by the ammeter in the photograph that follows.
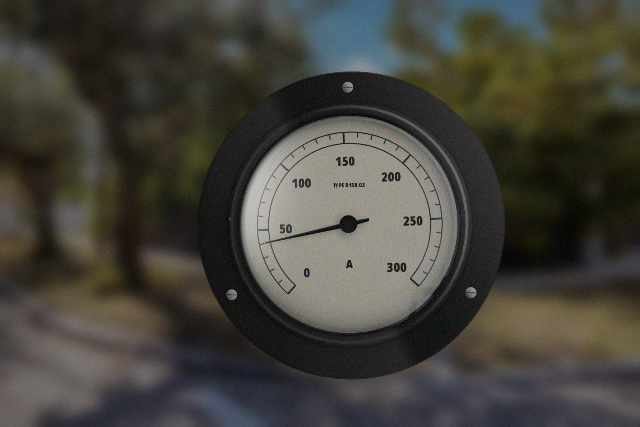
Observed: 40 A
